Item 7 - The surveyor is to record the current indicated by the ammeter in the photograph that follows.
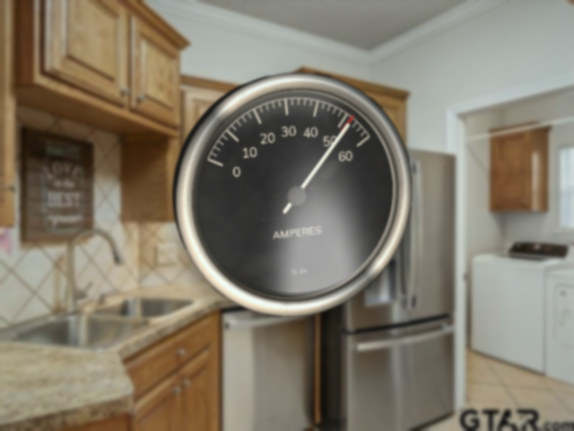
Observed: 52 A
